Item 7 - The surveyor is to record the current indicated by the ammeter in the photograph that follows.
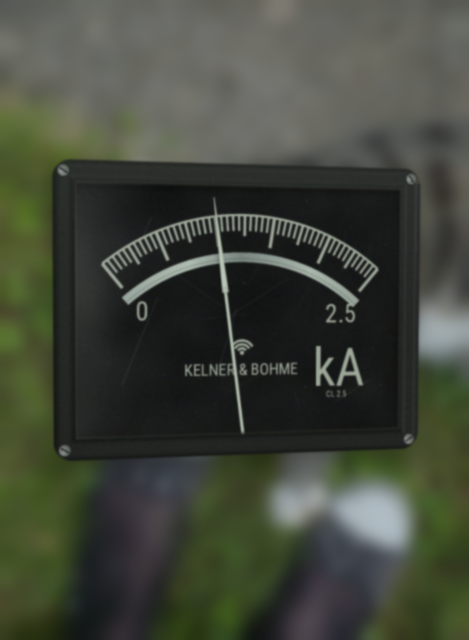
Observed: 1 kA
